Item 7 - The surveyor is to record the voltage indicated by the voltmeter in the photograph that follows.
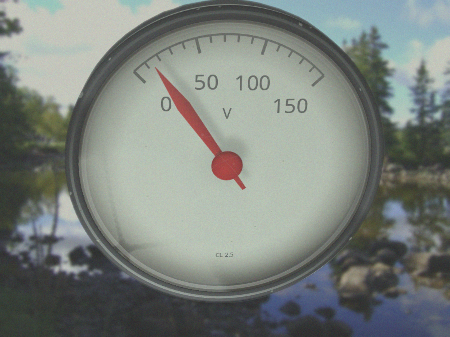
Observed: 15 V
